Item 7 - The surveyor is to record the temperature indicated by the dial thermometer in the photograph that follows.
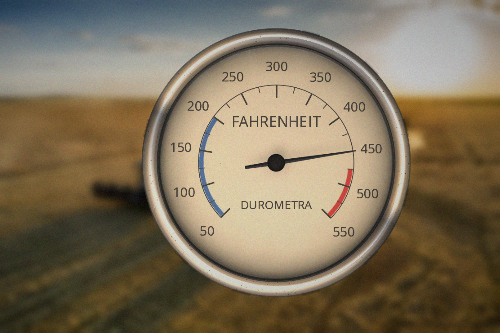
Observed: 450 °F
